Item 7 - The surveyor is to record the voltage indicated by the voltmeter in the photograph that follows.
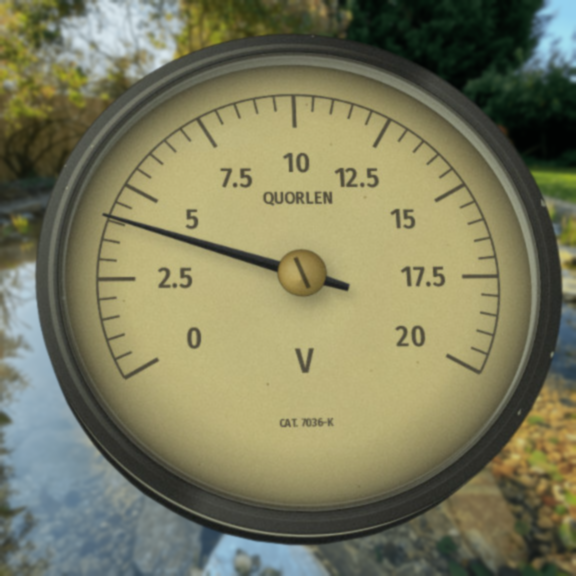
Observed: 4 V
